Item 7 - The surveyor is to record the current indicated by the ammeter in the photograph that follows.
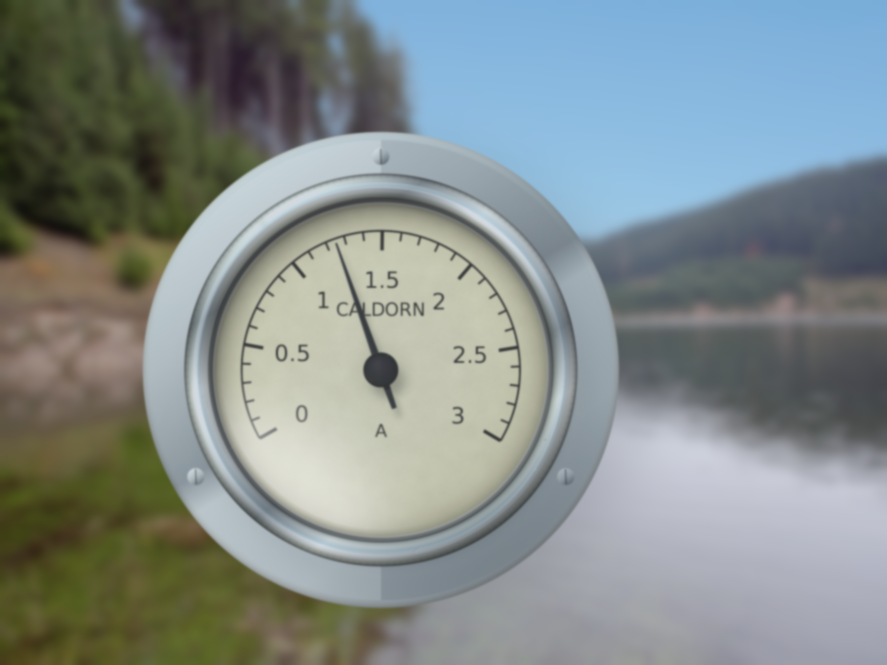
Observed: 1.25 A
